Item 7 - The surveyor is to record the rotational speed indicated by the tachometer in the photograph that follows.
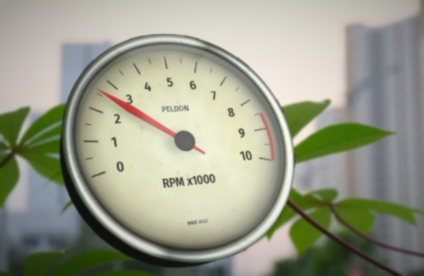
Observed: 2500 rpm
